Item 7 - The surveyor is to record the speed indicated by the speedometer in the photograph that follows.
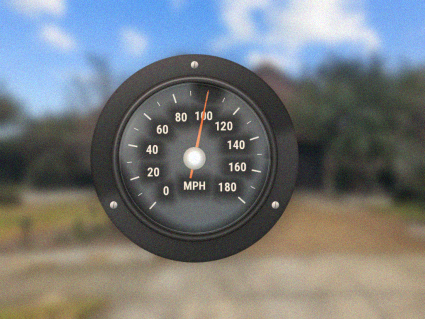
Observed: 100 mph
